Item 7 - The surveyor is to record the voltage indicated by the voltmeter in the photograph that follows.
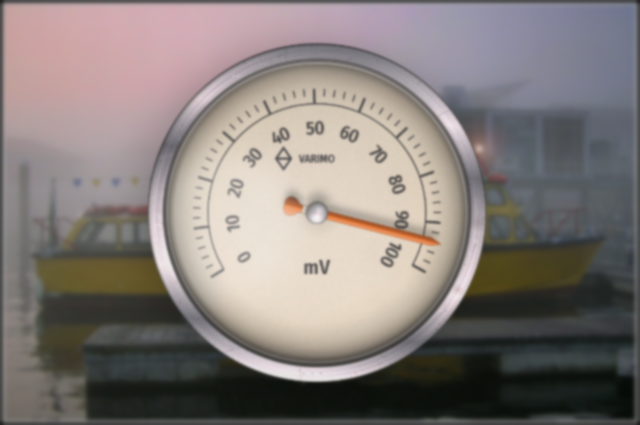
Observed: 94 mV
